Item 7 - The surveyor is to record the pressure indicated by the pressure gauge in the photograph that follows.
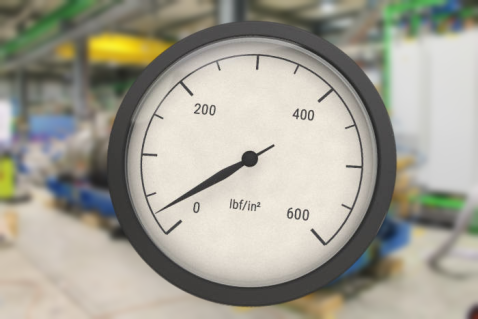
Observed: 25 psi
